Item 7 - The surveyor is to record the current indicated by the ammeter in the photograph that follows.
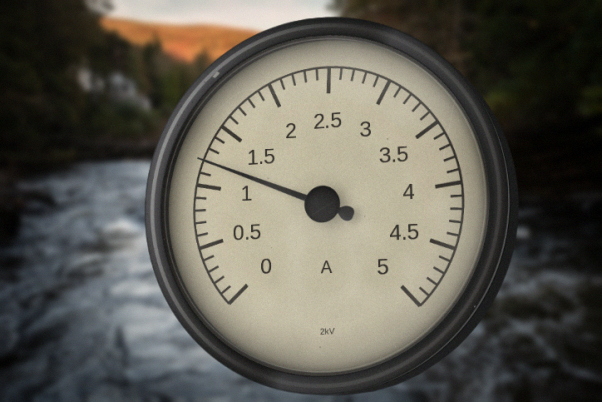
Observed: 1.2 A
